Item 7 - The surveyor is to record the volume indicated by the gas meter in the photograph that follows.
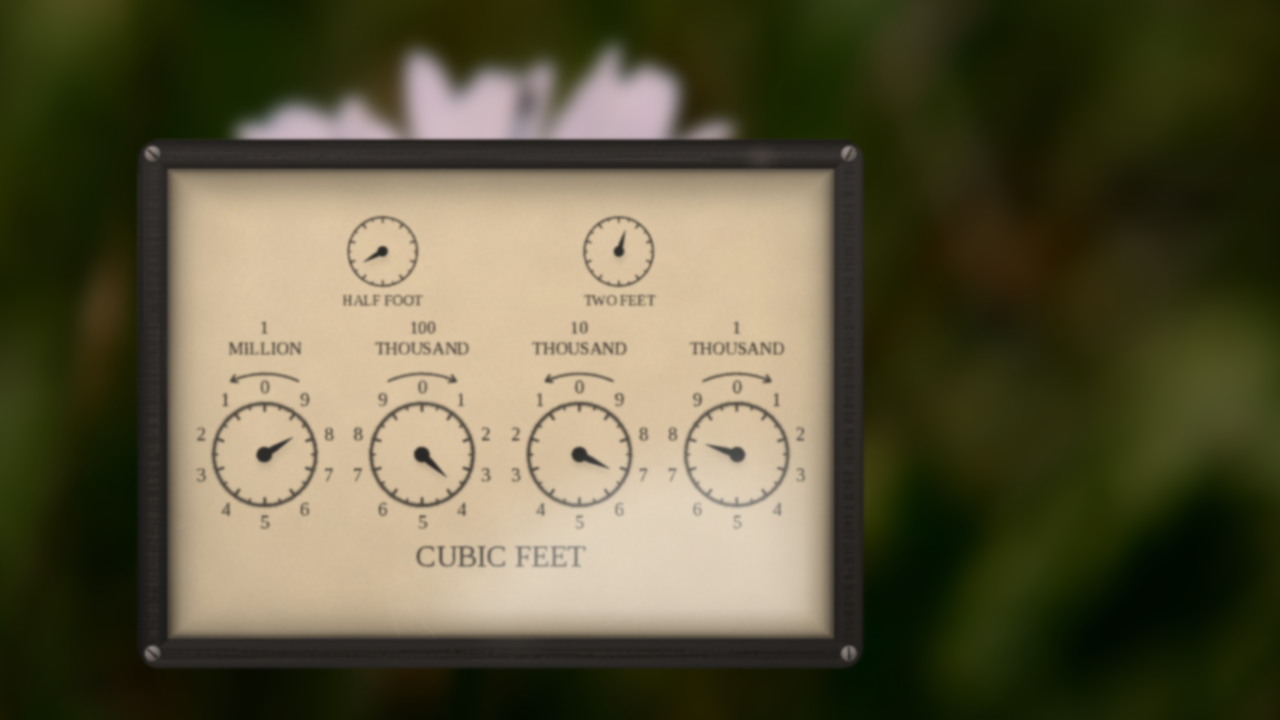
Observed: 836800 ft³
